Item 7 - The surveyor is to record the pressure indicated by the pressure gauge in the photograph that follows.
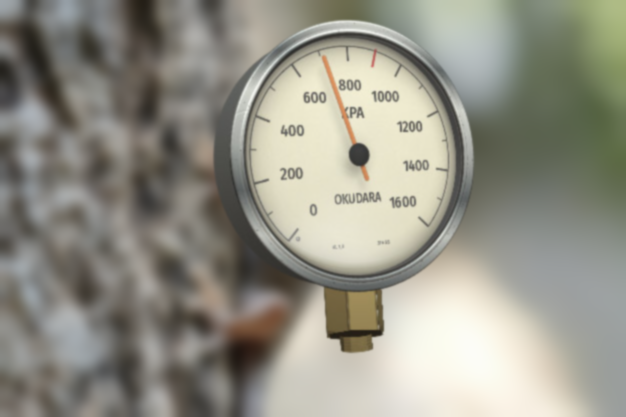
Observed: 700 kPa
